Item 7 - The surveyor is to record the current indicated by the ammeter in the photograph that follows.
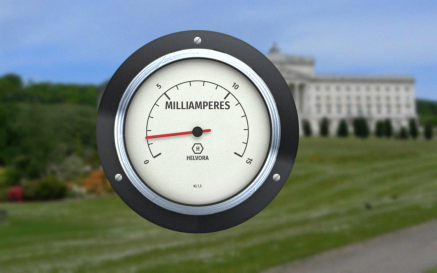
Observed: 1.5 mA
